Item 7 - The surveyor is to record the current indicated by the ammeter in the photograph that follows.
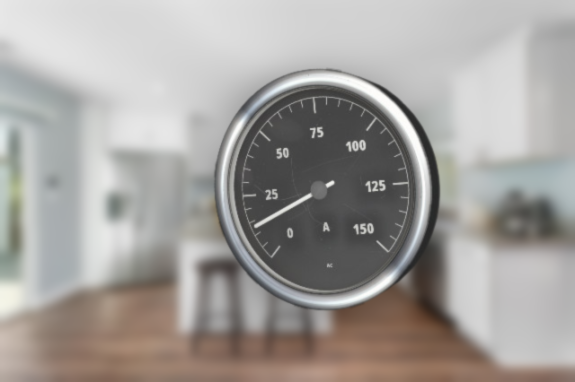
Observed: 12.5 A
